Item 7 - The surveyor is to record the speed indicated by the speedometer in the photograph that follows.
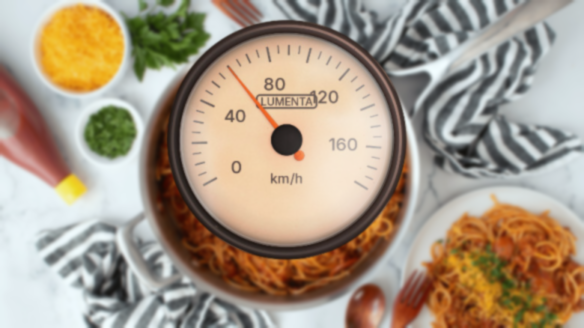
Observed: 60 km/h
